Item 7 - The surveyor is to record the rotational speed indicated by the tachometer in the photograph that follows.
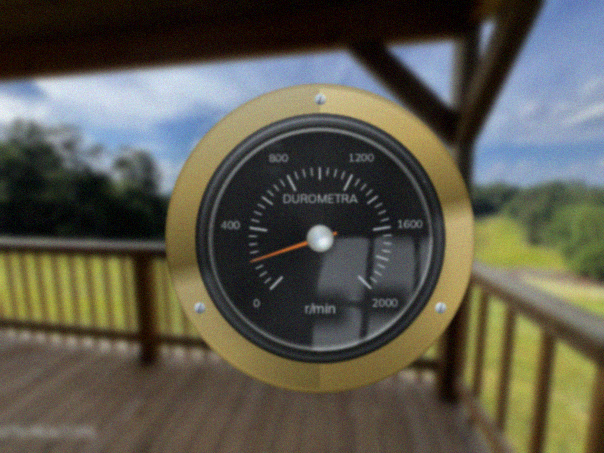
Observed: 200 rpm
